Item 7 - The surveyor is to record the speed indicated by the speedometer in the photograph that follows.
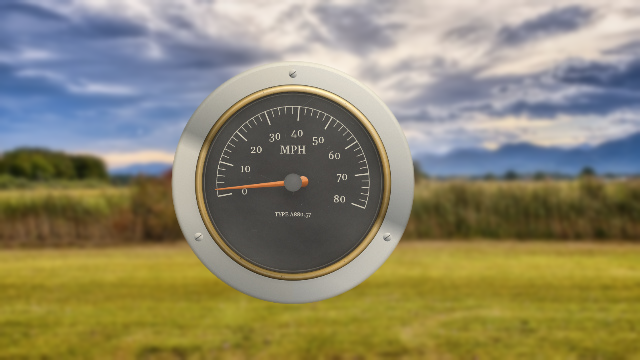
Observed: 2 mph
